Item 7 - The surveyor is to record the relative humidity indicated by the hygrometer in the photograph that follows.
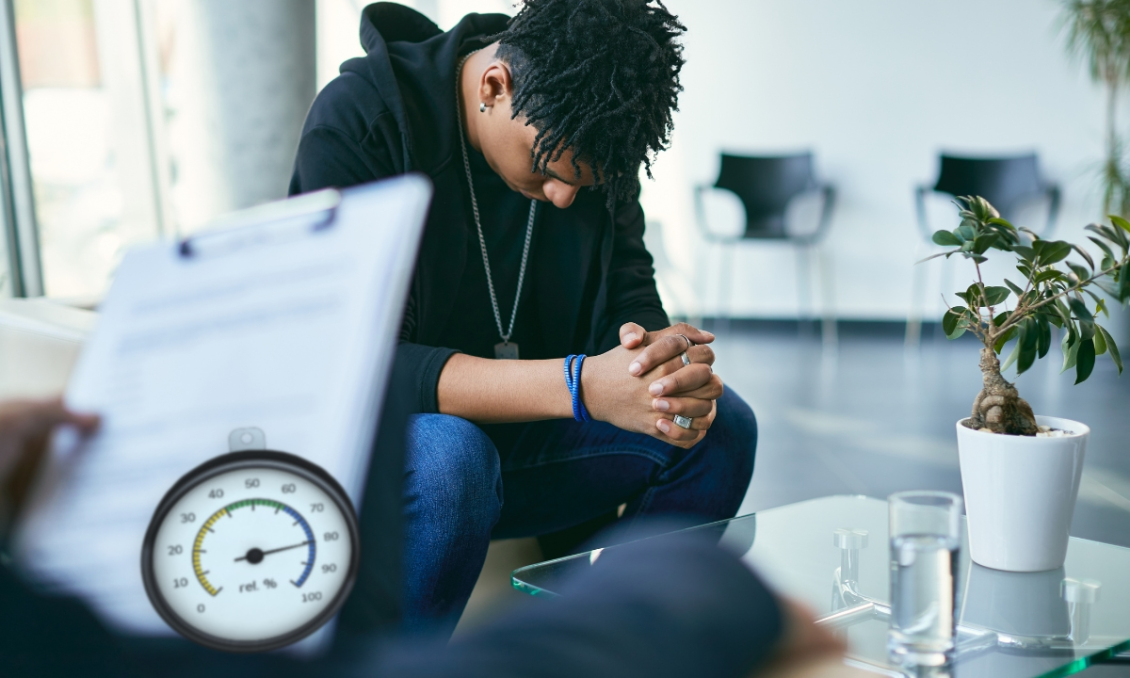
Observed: 80 %
